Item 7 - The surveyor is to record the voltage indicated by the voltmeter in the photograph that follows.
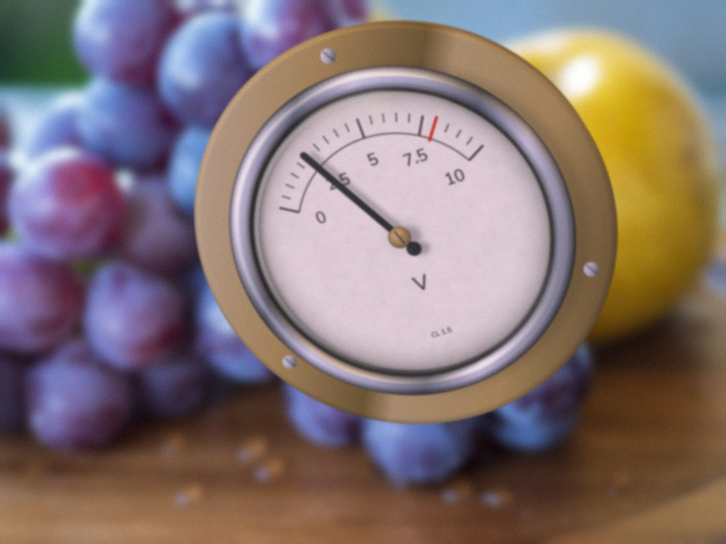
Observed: 2.5 V
